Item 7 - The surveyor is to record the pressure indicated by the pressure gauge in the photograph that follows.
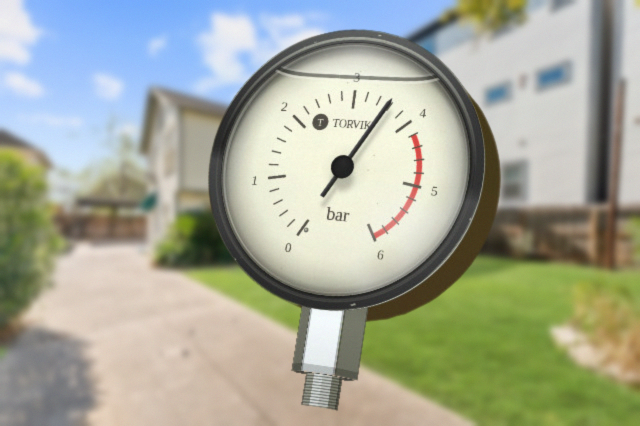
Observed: 3.6 bar
